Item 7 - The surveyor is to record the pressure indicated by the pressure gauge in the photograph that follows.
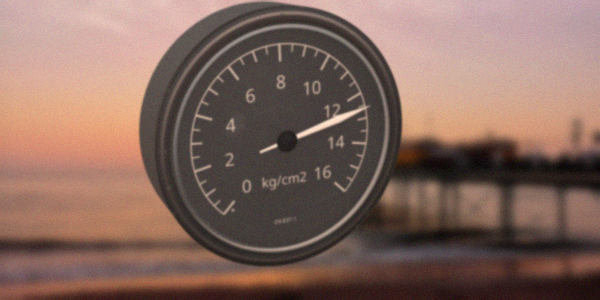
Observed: 12.5 kg/cm²
